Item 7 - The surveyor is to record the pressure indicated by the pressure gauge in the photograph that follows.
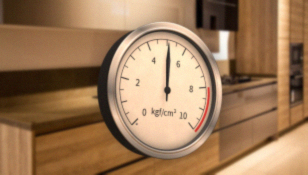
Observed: 5 kg/cm²
